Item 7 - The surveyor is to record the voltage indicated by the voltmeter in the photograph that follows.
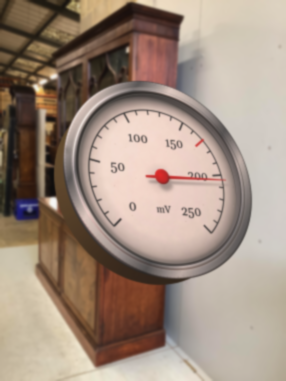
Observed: 205 mV
